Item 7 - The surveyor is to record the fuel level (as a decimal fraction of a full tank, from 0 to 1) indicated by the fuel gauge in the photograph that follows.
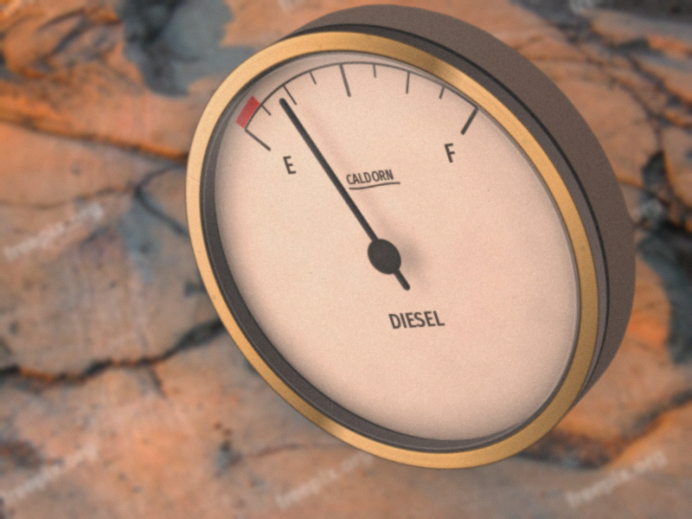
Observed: 0.25
